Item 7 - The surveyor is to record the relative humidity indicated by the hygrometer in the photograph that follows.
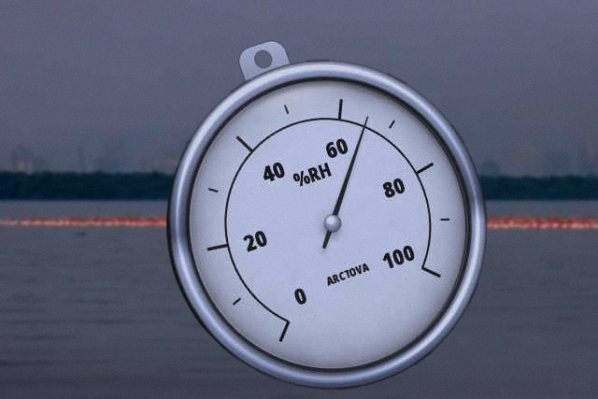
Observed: 65 %
